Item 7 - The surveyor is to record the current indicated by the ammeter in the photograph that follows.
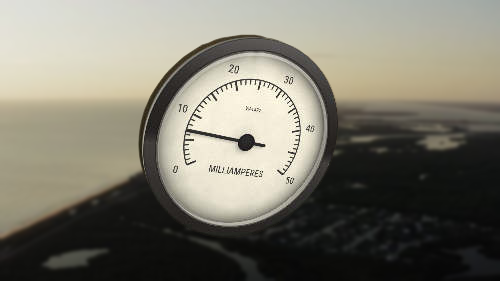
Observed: 7 mA
